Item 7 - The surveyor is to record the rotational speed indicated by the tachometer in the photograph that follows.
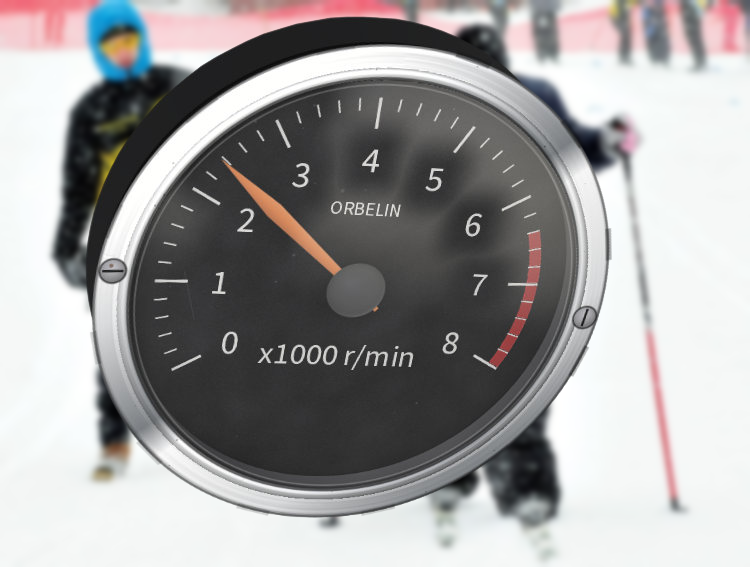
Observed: 2400 rpm
